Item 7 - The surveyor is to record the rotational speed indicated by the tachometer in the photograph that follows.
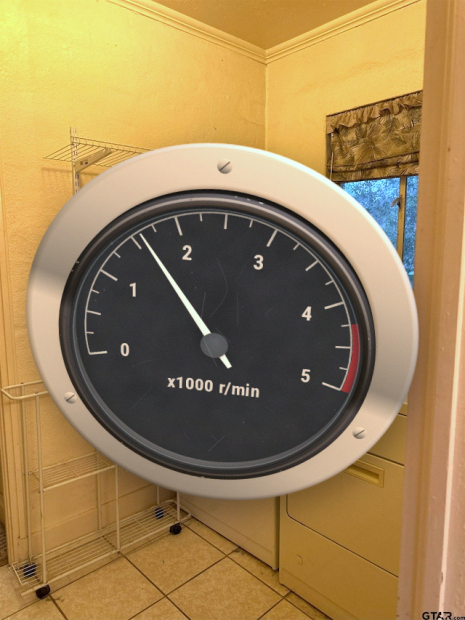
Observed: 1625 rpm
